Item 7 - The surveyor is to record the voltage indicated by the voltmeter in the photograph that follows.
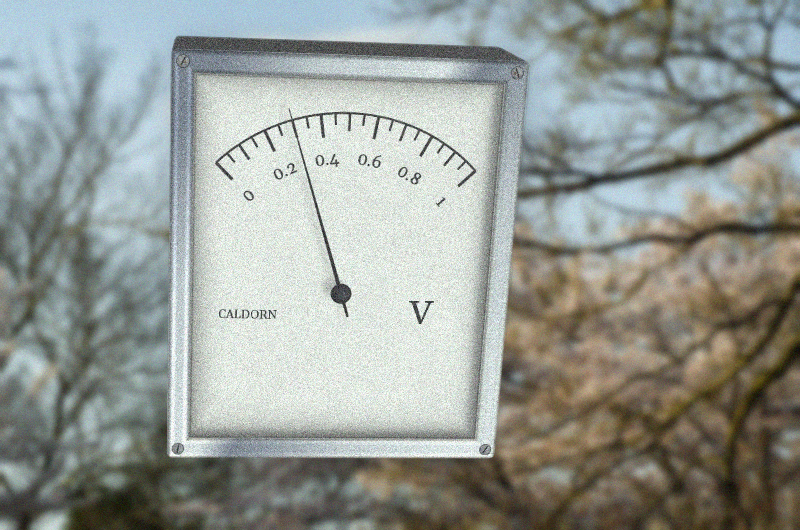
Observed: 0.3 V
